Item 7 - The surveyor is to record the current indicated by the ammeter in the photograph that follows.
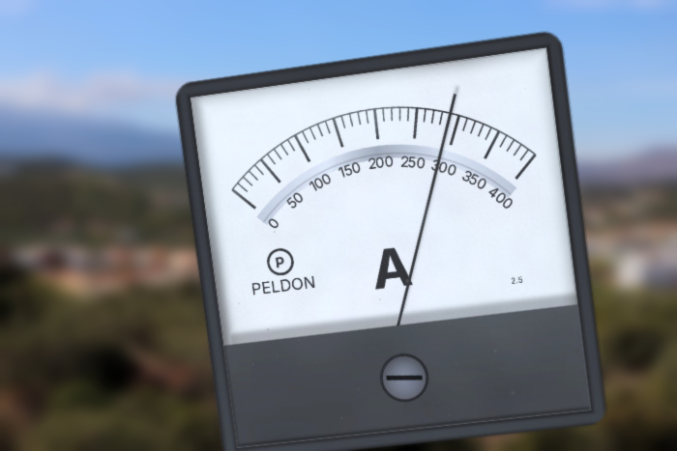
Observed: 290 A
